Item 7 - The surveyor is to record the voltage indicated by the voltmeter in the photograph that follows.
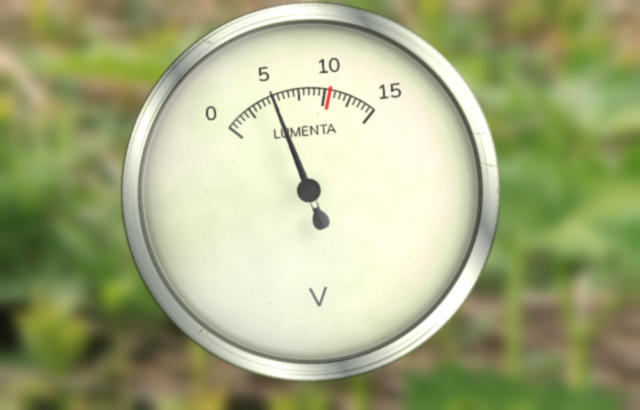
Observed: 5 V
